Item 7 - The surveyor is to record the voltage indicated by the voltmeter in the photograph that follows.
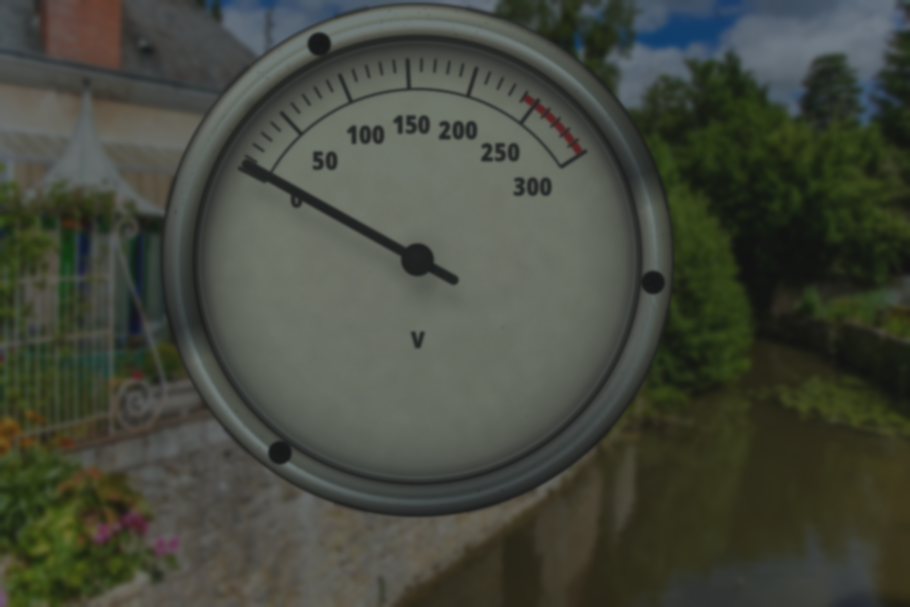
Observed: 5 V
